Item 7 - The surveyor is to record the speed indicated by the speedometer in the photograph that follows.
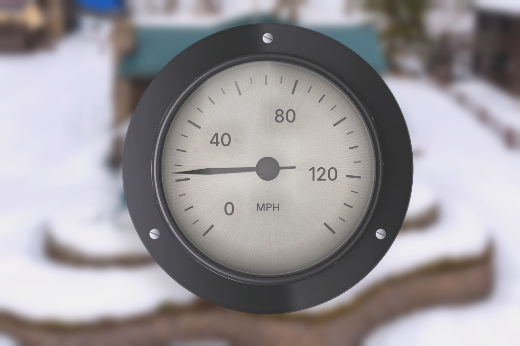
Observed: 22.5 mph
